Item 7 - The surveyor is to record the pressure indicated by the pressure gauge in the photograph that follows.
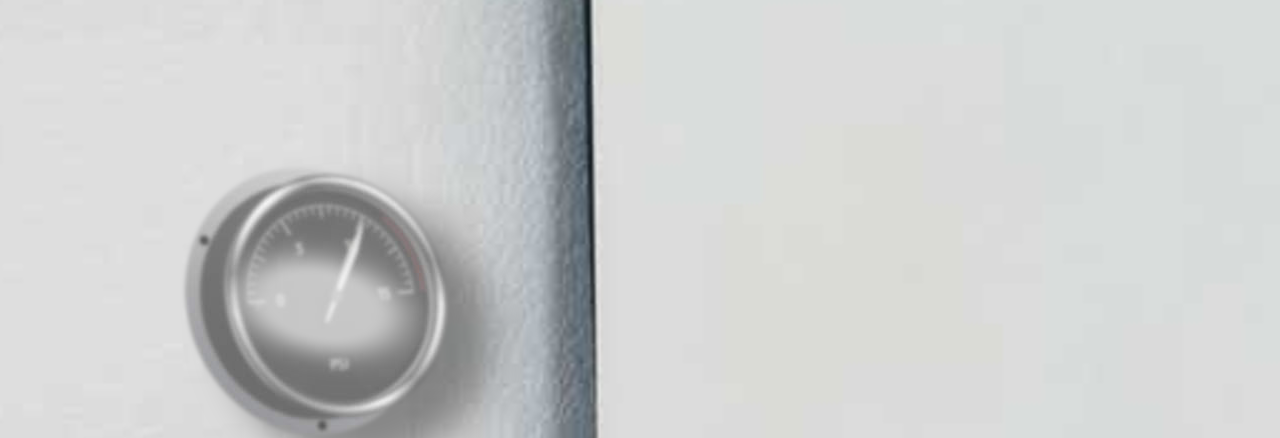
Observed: 10 psi
